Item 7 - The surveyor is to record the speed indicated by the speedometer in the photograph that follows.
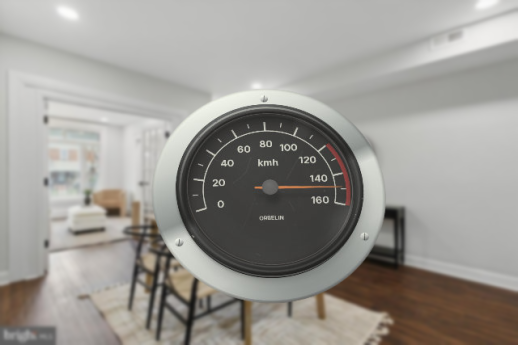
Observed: 150 km/h
